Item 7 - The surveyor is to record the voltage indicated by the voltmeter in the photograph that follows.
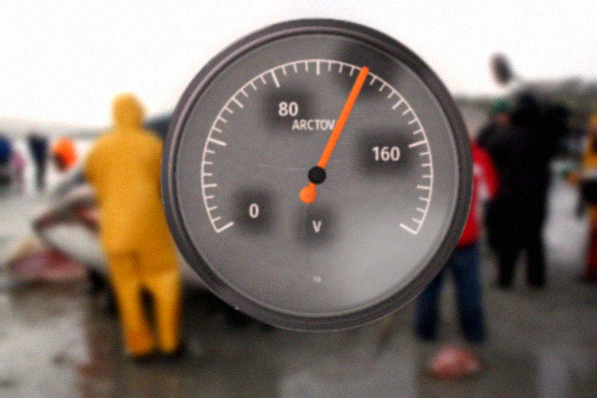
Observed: 120 V
